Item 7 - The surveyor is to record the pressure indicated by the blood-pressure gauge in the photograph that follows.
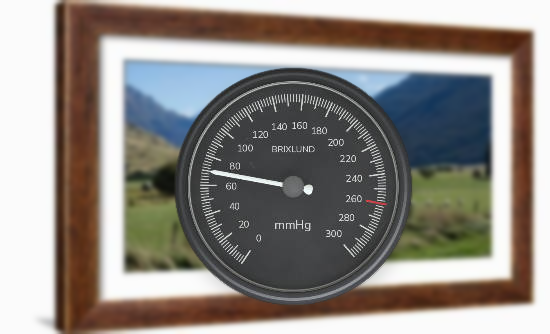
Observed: 70 mmHg
